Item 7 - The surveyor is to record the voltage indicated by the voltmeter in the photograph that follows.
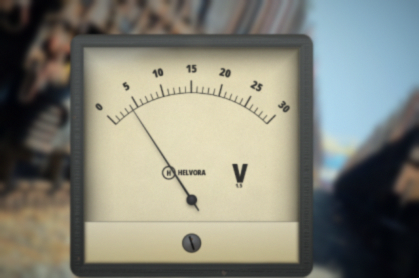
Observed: 4 V
